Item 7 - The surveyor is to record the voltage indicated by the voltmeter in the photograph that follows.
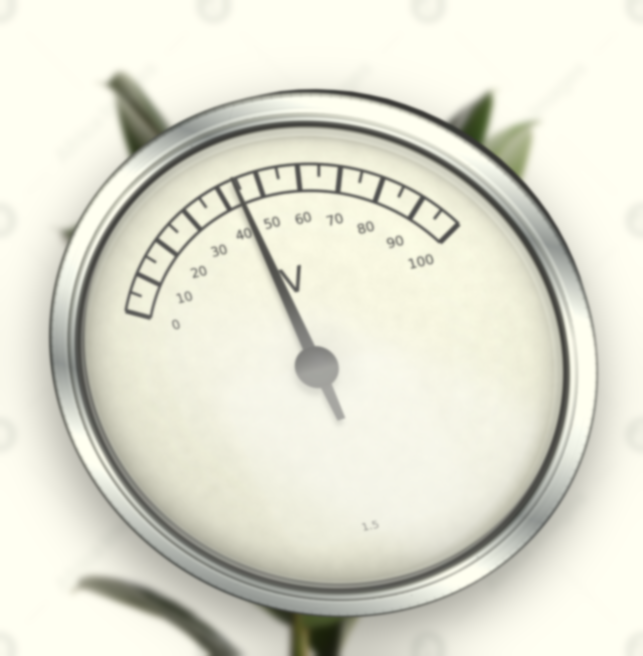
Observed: 45 V
